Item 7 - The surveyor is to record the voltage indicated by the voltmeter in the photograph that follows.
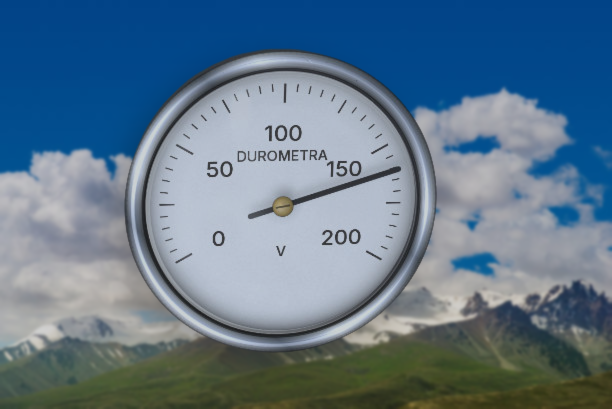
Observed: 160 V
